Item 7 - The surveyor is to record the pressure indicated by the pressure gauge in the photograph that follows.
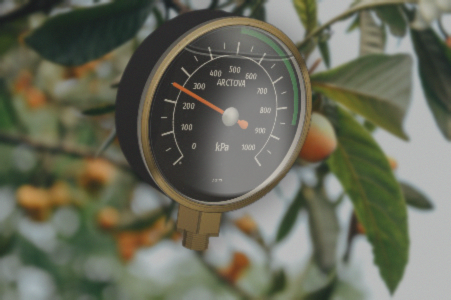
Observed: 250 kPa
